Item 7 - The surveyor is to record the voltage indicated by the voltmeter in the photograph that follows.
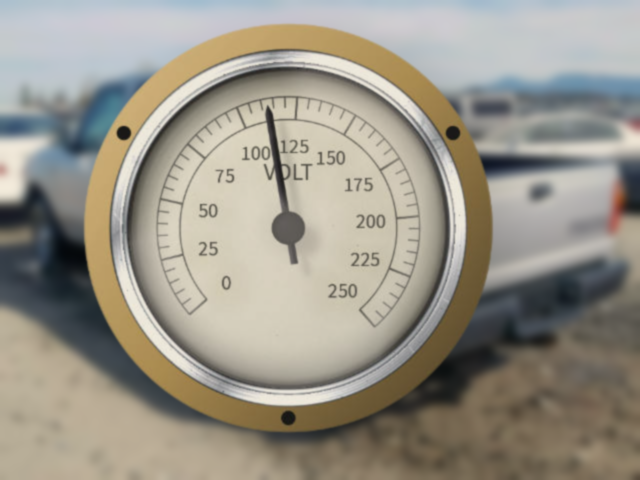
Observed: 112.5 V
